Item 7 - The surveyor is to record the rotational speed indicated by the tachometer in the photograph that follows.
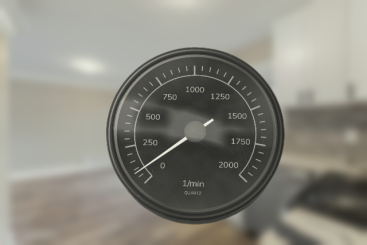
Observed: 75 rpm
